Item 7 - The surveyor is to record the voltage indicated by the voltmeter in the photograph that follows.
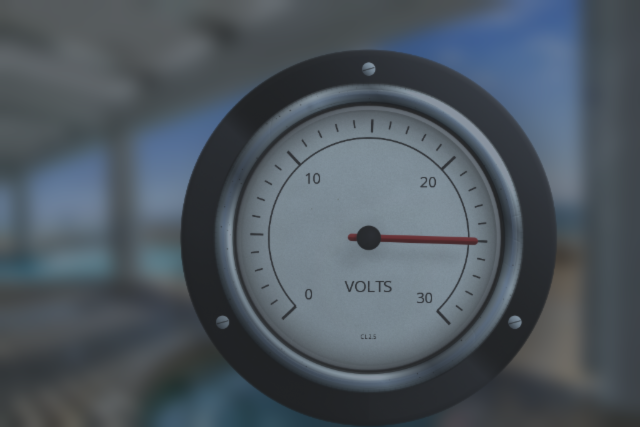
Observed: 25 V
